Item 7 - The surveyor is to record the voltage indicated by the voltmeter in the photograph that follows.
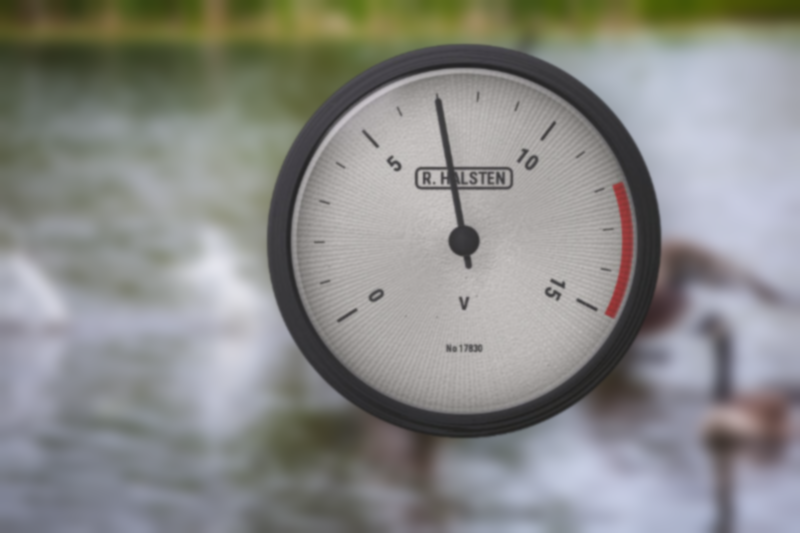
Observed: 7 V
